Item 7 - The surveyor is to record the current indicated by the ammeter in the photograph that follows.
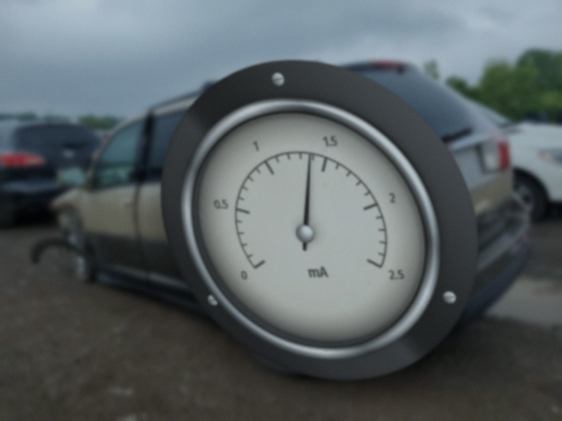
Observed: 1.4 mA
